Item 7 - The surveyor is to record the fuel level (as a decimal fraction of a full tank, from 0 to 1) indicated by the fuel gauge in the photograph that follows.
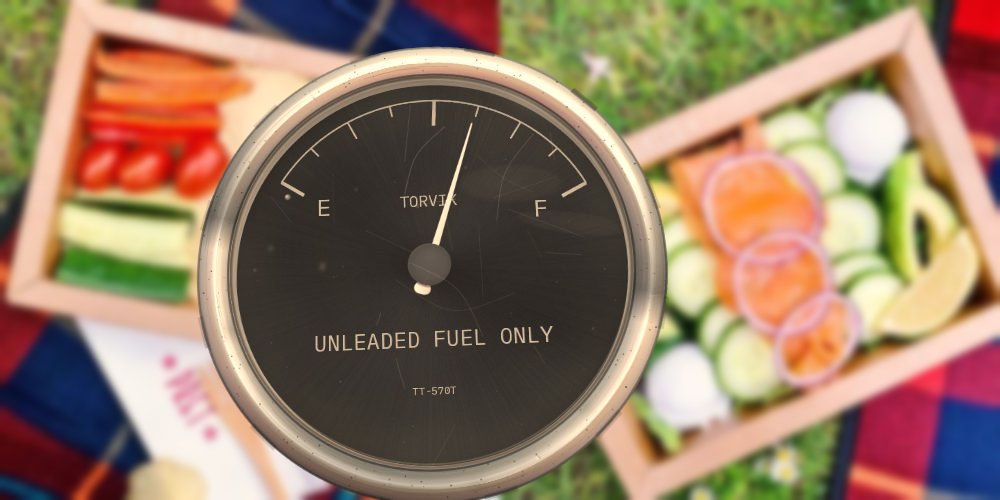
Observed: 0.625
